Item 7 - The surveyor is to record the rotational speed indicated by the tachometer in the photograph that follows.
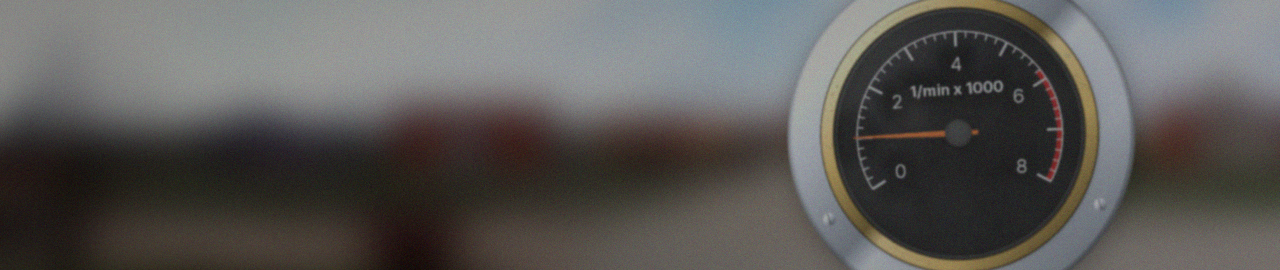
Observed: 1000 rpm
